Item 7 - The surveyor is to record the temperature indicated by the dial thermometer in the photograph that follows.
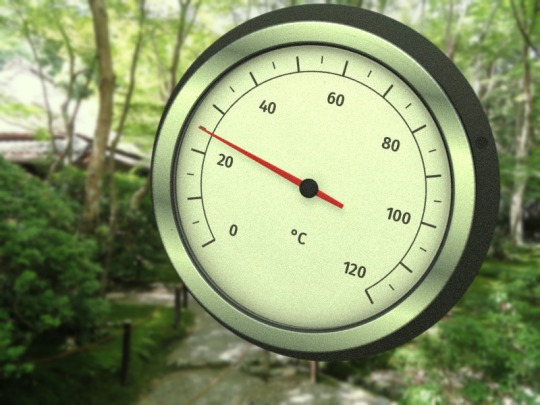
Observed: 25 °C
